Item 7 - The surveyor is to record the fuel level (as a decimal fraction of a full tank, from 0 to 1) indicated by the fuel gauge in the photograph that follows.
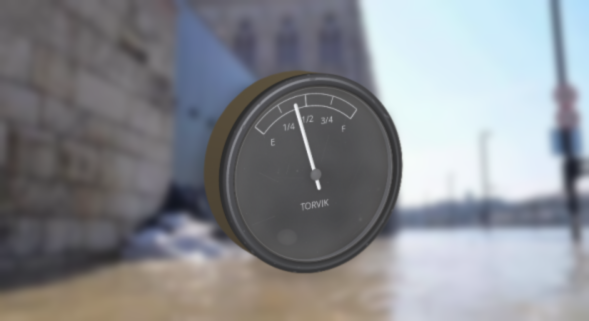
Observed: 0.375
